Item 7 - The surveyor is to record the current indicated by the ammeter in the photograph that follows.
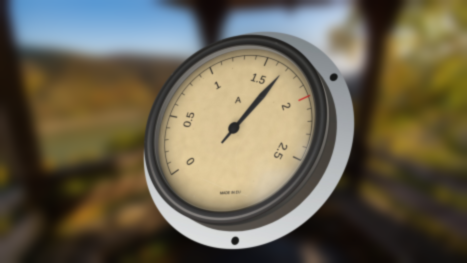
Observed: 1.7 A
